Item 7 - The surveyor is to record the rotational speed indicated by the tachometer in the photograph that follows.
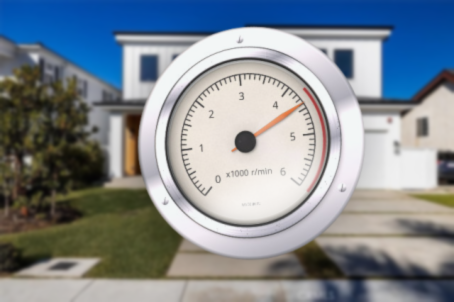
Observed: 4400 rpm
